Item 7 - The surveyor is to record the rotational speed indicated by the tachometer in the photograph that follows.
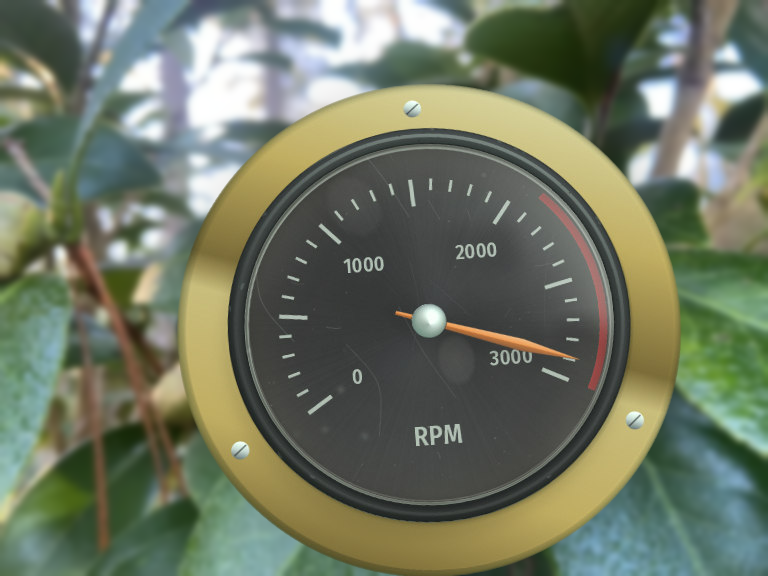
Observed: 2900 rpm
